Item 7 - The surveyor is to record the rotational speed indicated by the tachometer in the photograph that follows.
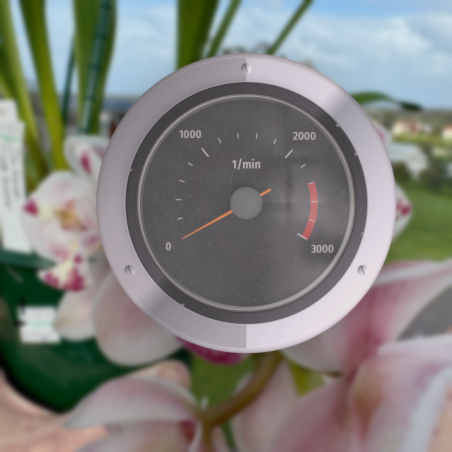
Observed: 0 rpm
